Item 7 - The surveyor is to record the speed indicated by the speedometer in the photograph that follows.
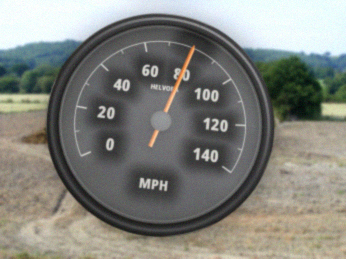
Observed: 80 mph
